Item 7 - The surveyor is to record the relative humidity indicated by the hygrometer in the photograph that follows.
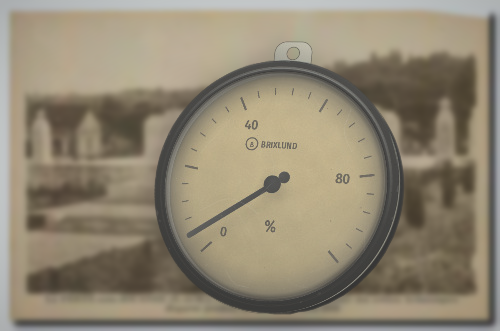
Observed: 4 %
